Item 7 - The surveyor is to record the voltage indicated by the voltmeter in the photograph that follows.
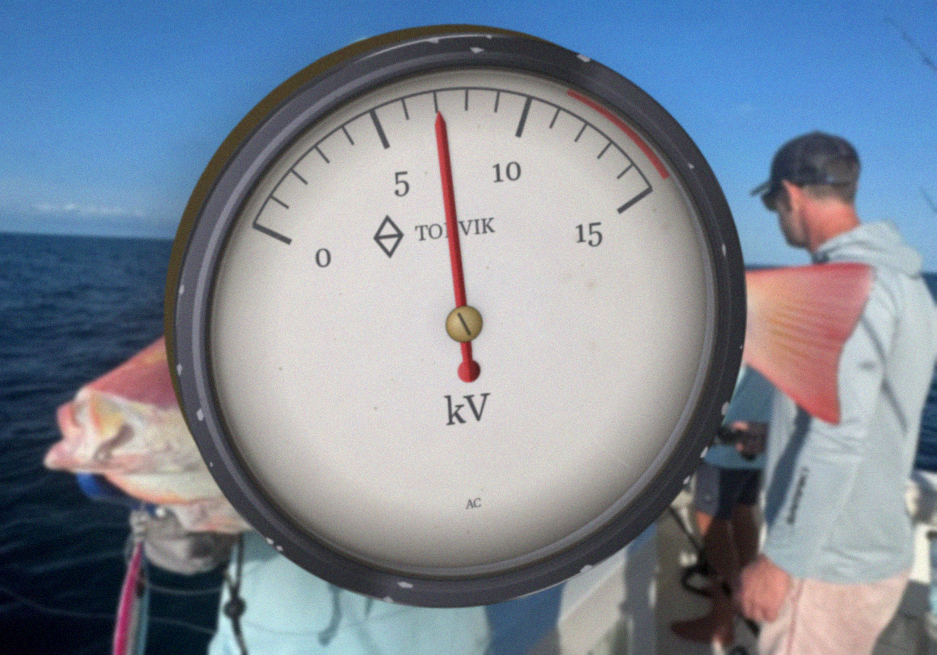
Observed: 7 kV
